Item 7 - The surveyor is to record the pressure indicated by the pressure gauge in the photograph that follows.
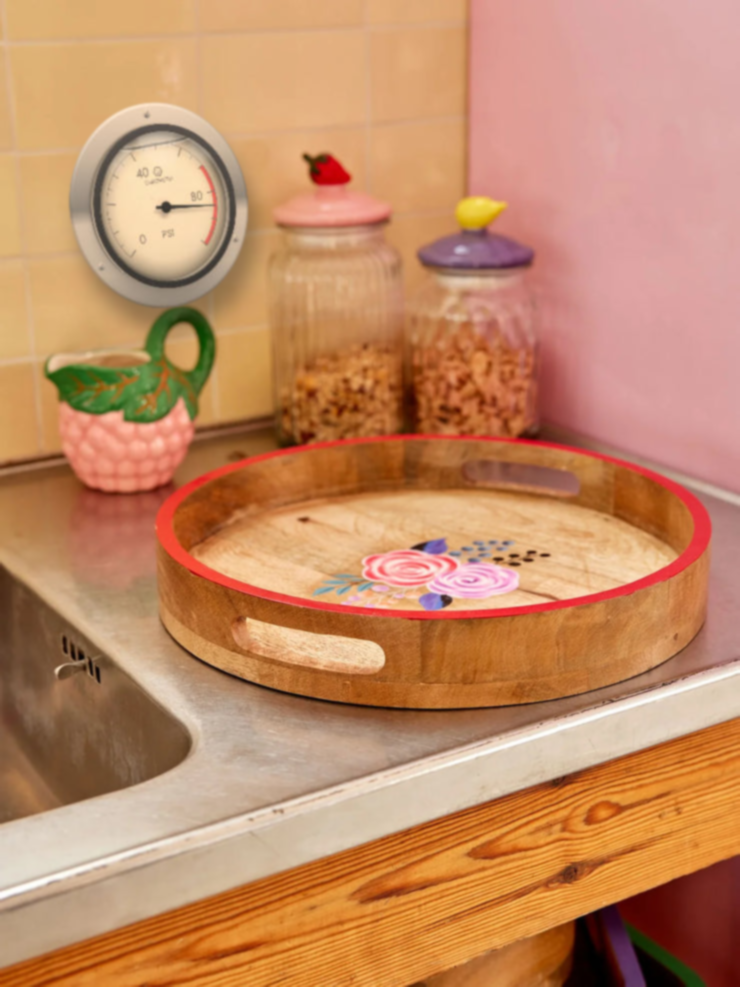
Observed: 85 psi
